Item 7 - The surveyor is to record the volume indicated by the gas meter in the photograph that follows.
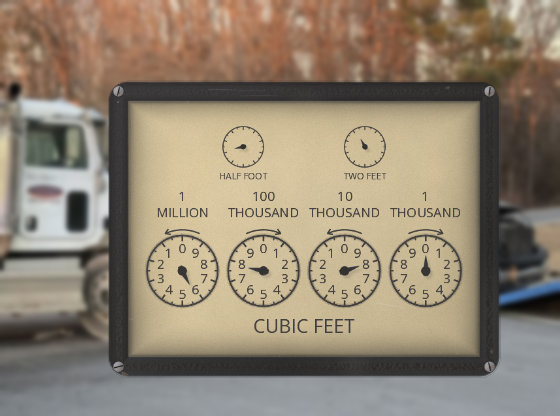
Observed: 578000 ft³
